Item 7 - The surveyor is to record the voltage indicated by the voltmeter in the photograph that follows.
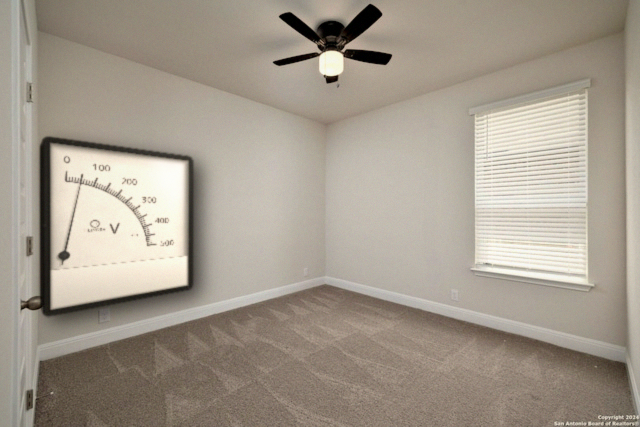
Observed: 50 V
